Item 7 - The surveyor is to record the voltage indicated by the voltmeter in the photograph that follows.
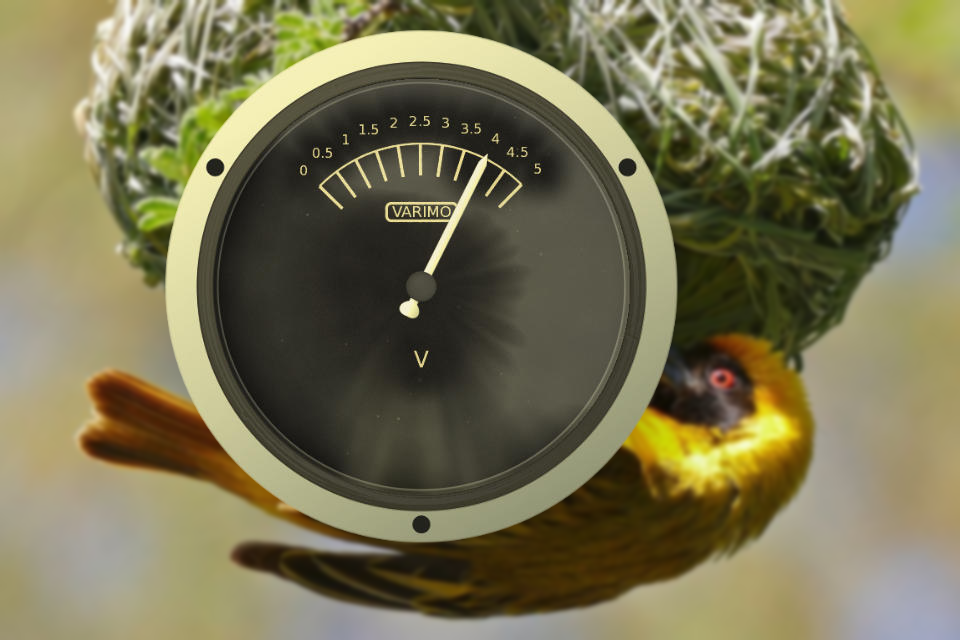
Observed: 4 V
